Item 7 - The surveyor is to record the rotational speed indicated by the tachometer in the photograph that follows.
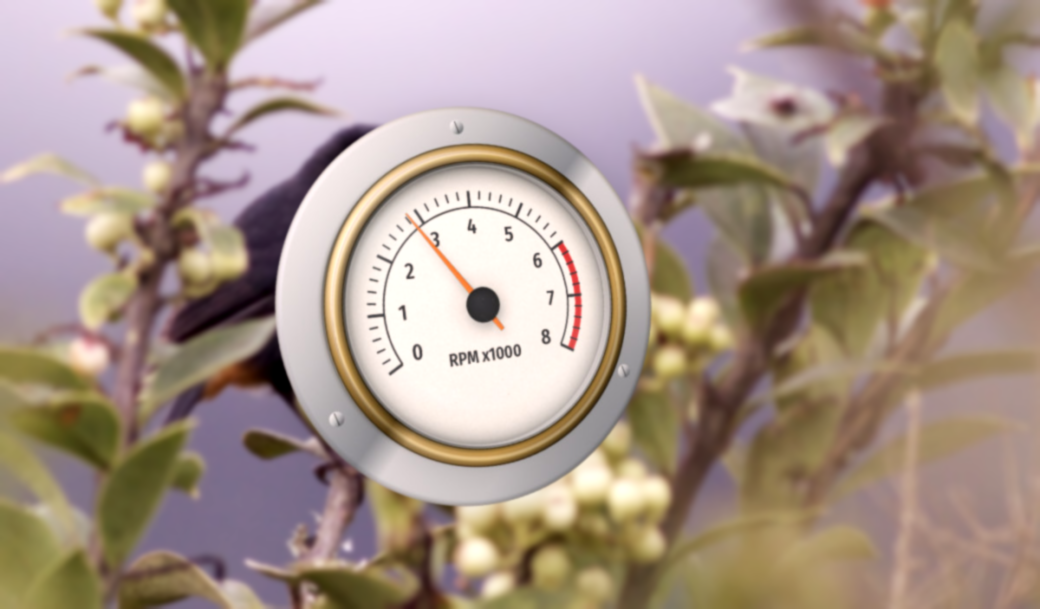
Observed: 2800 rpm
